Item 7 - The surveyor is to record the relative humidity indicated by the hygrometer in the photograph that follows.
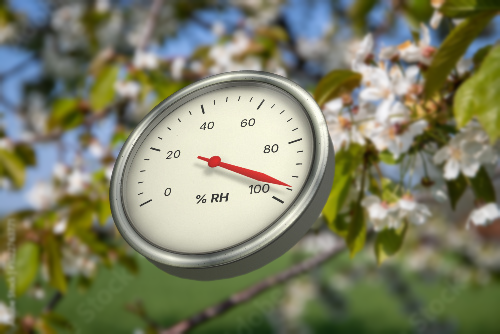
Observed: 96 %
